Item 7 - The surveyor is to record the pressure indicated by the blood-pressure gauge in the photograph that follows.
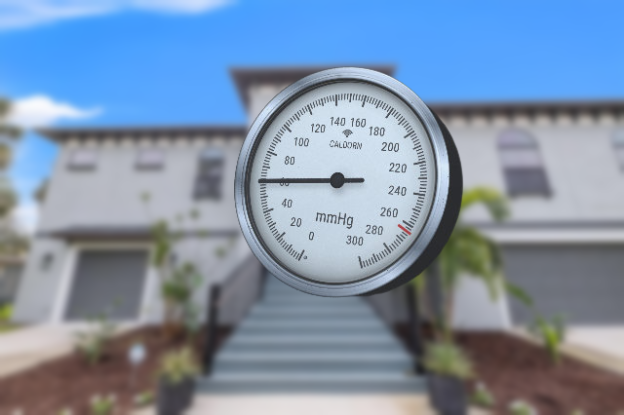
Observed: 60 mmHg
